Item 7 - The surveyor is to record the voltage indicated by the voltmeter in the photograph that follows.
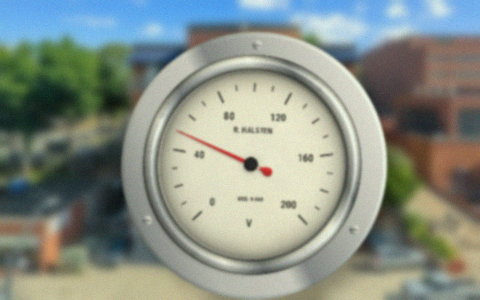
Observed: 50 V
